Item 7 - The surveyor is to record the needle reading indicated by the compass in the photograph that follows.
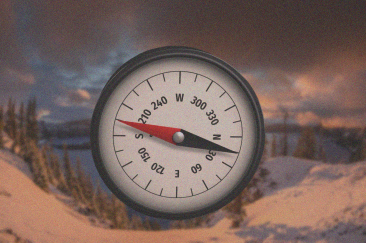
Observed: 195 °
